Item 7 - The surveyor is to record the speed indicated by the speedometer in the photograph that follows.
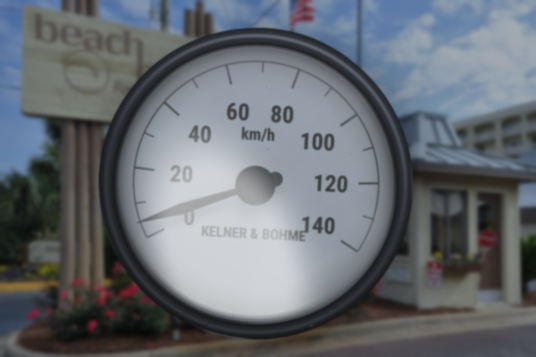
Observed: 5 km/h
